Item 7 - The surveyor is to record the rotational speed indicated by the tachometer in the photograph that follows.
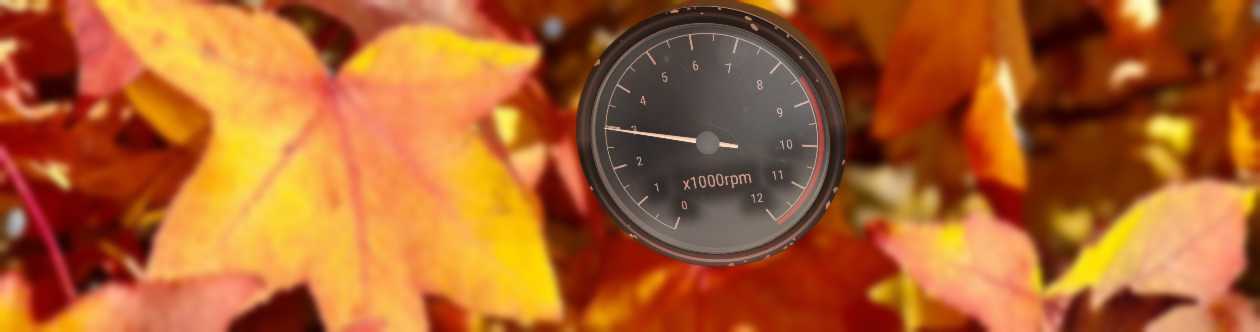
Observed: 3000 rpm
